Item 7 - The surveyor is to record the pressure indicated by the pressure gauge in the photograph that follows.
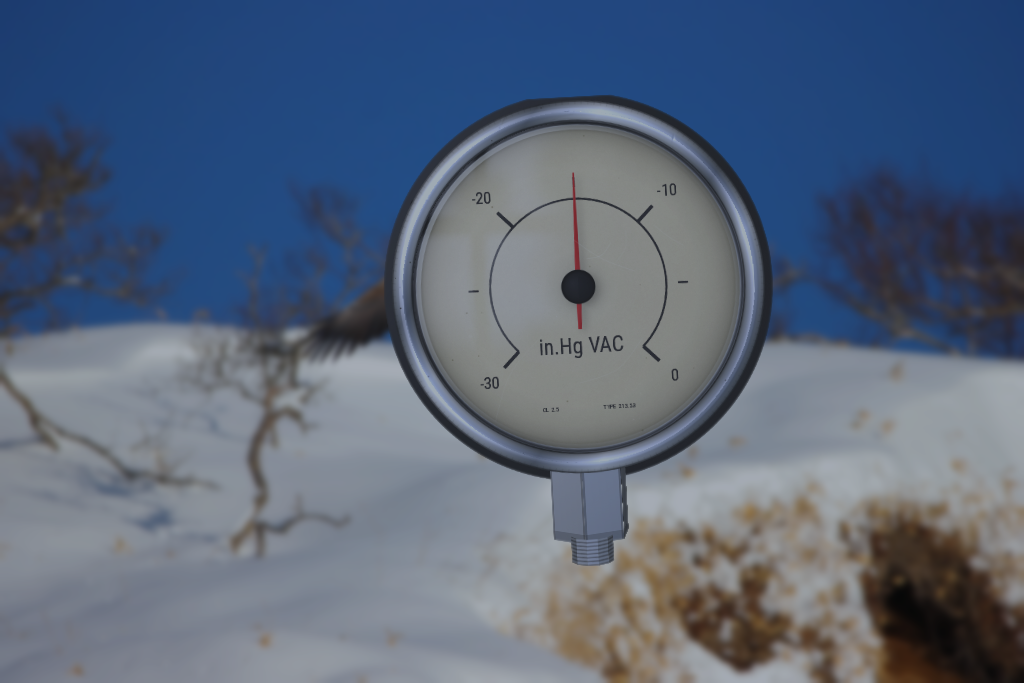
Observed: -15 inHg
